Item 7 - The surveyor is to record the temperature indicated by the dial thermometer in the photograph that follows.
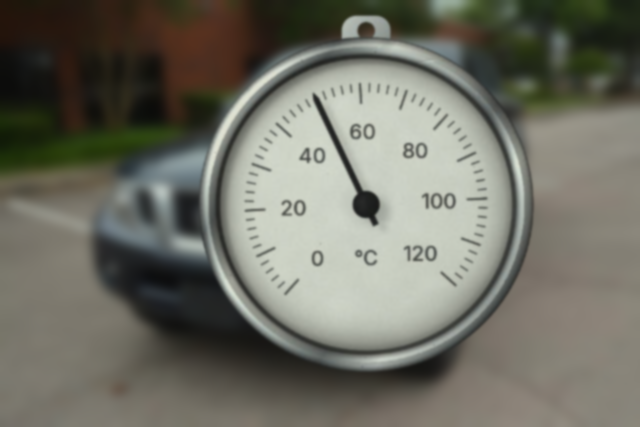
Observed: 50 °C
